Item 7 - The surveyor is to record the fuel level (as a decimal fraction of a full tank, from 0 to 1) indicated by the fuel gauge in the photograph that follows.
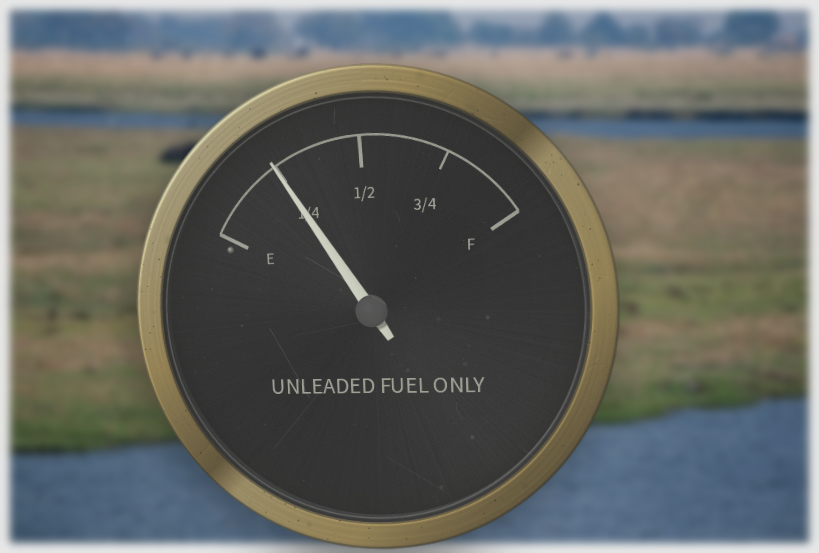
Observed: 0.25
